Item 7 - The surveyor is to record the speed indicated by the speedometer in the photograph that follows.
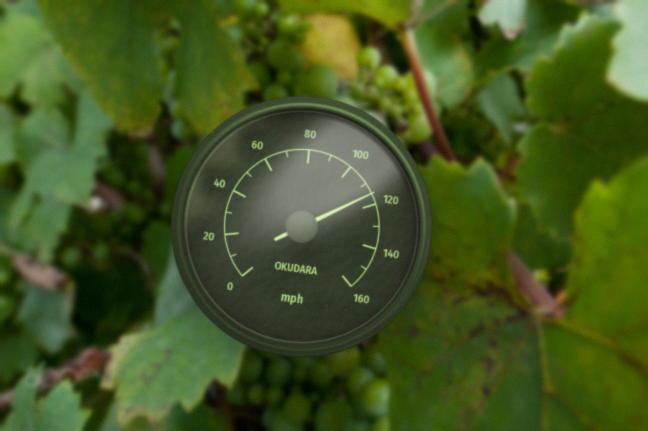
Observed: 115 mph
